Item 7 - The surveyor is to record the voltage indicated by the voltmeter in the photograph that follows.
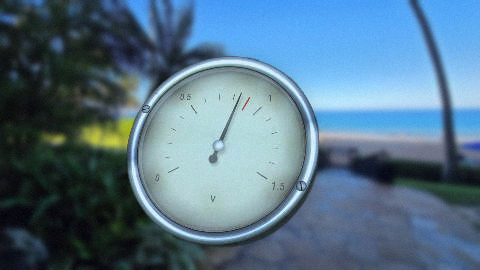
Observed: 0.85 V
